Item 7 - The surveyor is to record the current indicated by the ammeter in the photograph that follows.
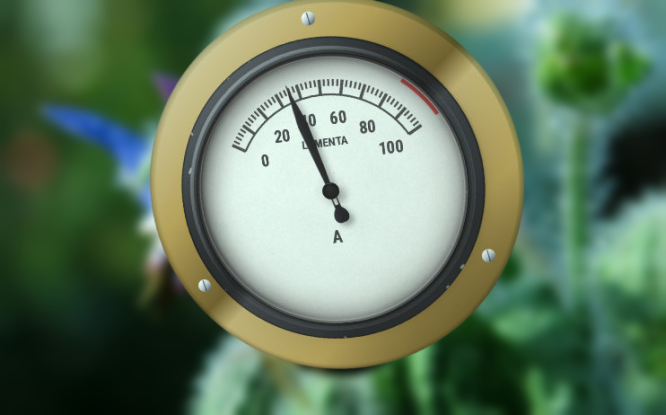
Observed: 36 A
